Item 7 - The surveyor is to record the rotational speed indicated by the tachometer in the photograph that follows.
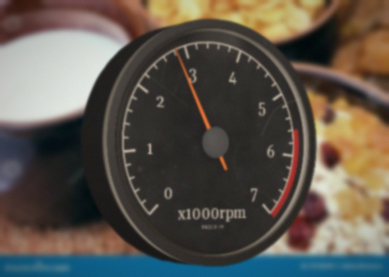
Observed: 2800 rpm
